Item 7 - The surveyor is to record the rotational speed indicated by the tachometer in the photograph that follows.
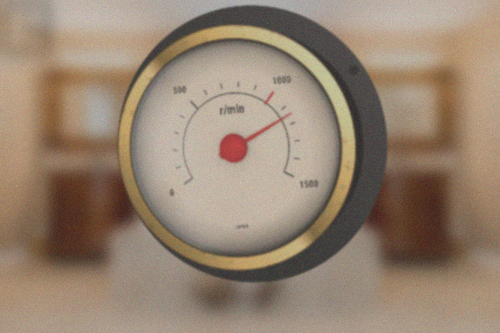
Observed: 1150 rpm
